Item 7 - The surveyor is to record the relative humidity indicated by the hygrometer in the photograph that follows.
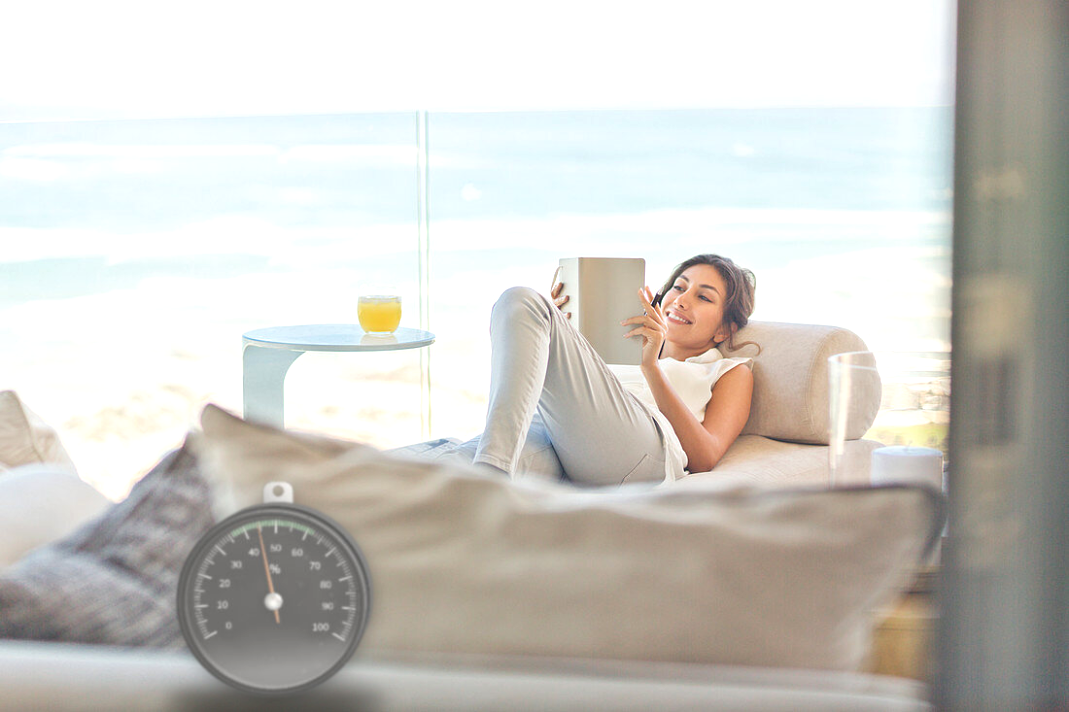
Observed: 45 %
